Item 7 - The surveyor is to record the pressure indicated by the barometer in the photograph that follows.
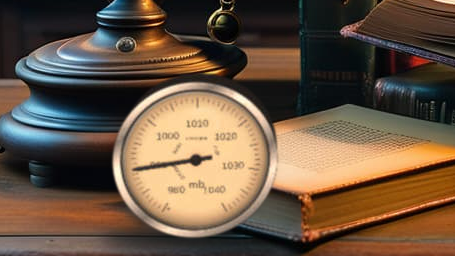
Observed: 990 mbar
